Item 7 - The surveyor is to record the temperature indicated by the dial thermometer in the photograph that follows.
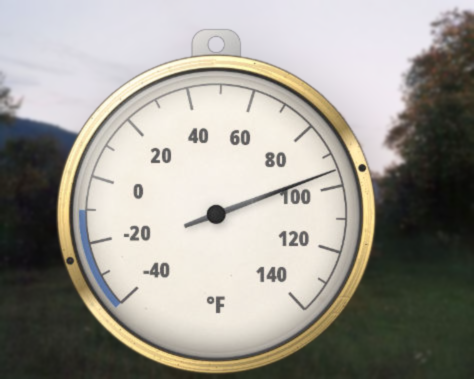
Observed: 95 °F
